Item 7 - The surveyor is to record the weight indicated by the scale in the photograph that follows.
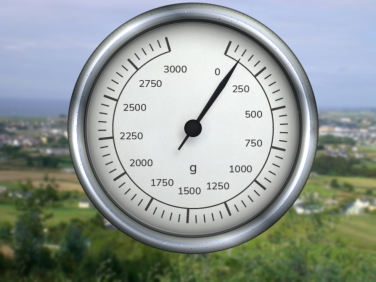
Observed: 100 g
